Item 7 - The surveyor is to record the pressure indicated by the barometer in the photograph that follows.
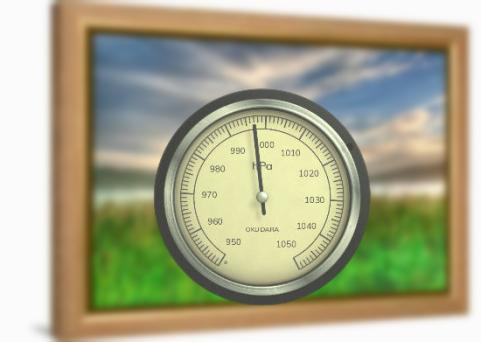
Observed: 997 hPa
